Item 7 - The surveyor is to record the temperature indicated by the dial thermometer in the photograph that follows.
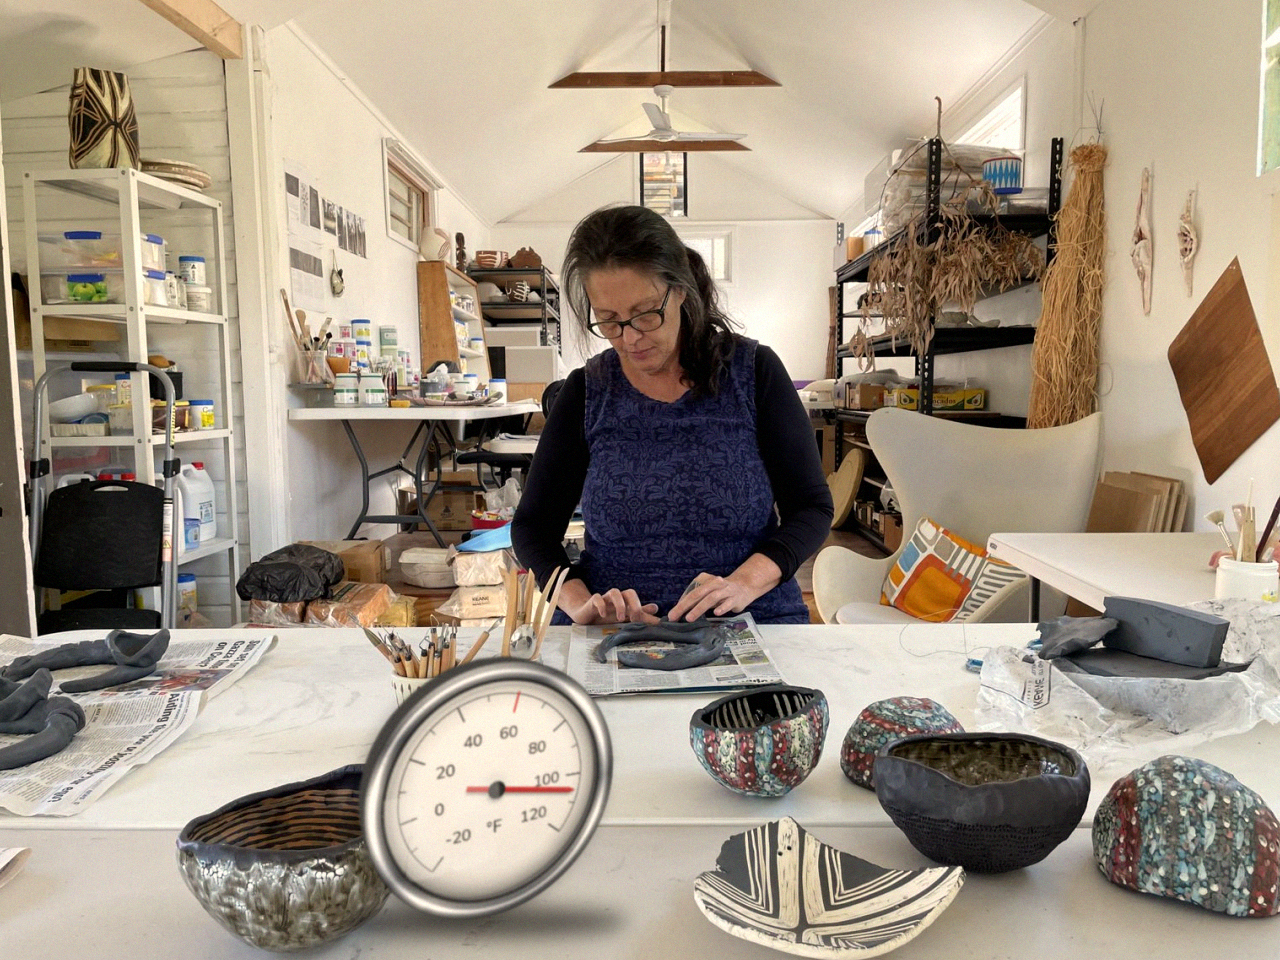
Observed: 105 °F
